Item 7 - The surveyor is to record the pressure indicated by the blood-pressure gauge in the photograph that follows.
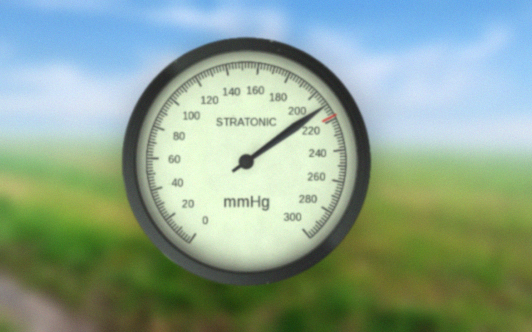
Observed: 210 mmHg
